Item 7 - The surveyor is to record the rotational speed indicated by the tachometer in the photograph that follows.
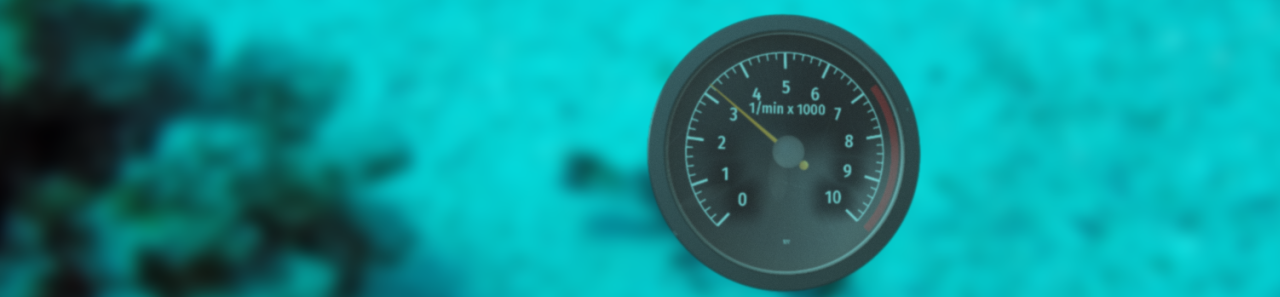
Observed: 3200 rpm
